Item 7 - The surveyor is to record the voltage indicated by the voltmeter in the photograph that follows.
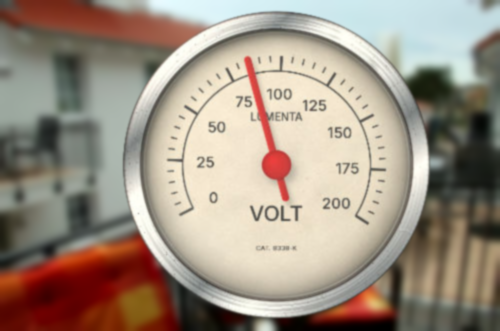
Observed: 85 V
